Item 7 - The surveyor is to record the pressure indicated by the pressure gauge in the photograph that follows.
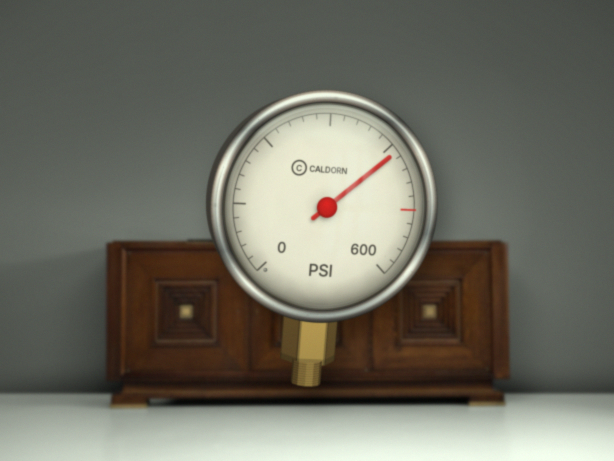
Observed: 410 psi
